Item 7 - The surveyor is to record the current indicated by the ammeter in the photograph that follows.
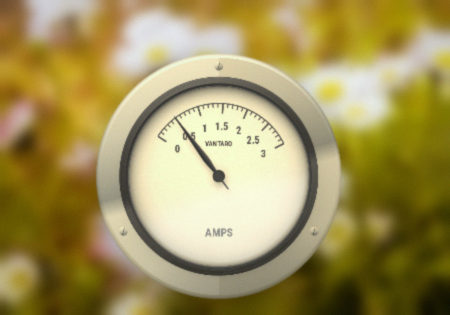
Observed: 0.5 A
